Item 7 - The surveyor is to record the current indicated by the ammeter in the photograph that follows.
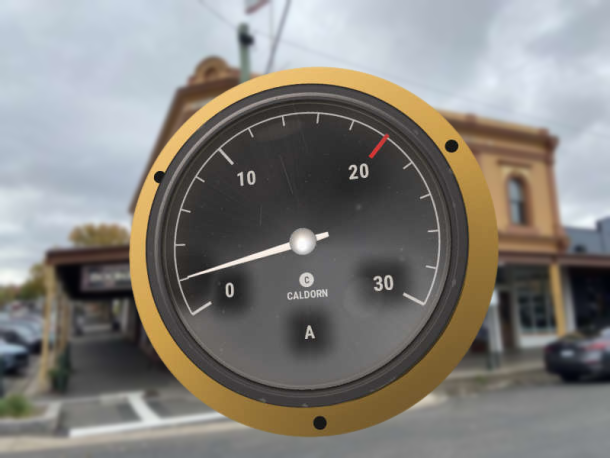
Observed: 2 A
